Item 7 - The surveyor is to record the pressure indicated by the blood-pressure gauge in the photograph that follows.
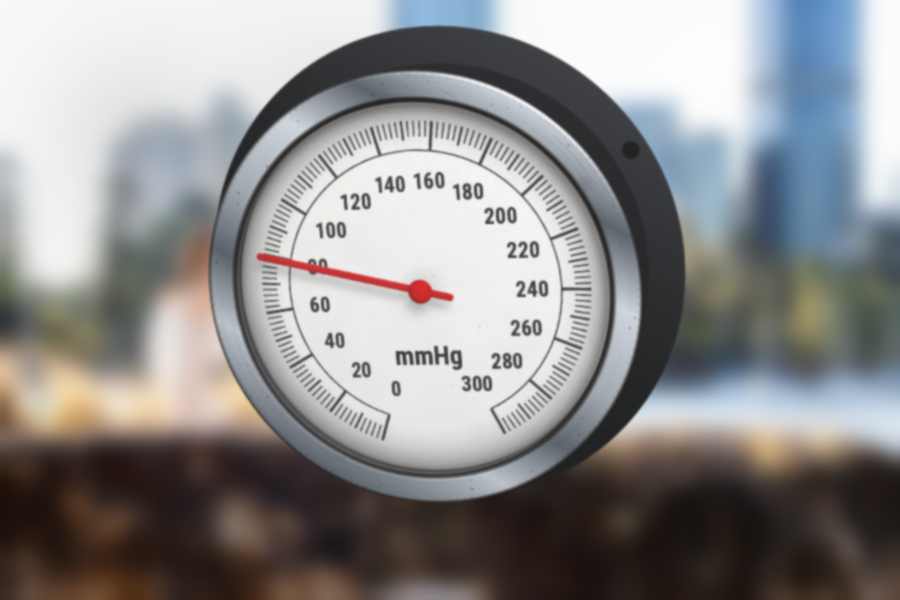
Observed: 80 mmHg
